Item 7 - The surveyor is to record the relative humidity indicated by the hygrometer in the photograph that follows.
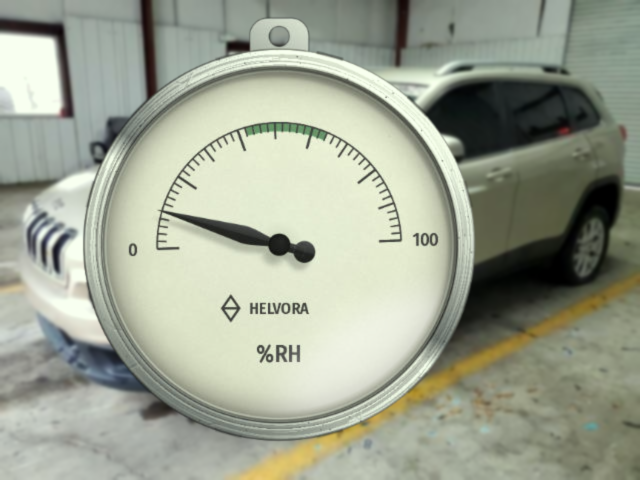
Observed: 10 %
